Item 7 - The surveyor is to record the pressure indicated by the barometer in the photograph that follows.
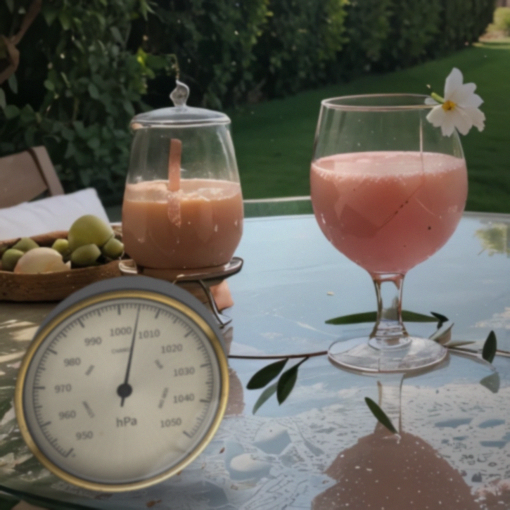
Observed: 1005 hPa
